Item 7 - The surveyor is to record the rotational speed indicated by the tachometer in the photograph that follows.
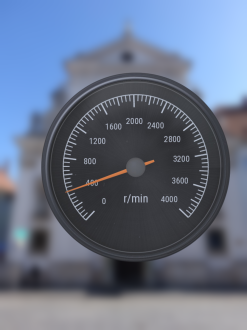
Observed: 400 rpm
